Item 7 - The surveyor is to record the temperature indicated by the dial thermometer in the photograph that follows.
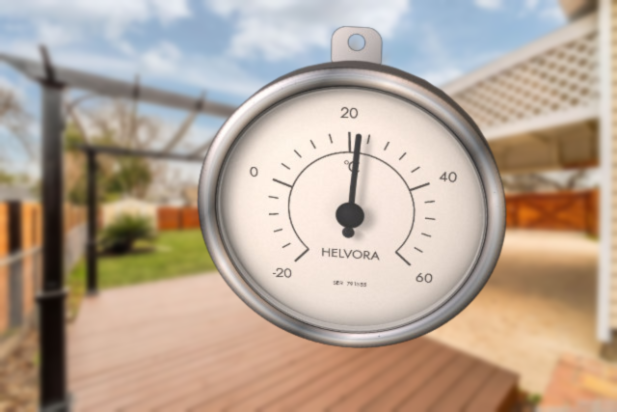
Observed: 22 °C
